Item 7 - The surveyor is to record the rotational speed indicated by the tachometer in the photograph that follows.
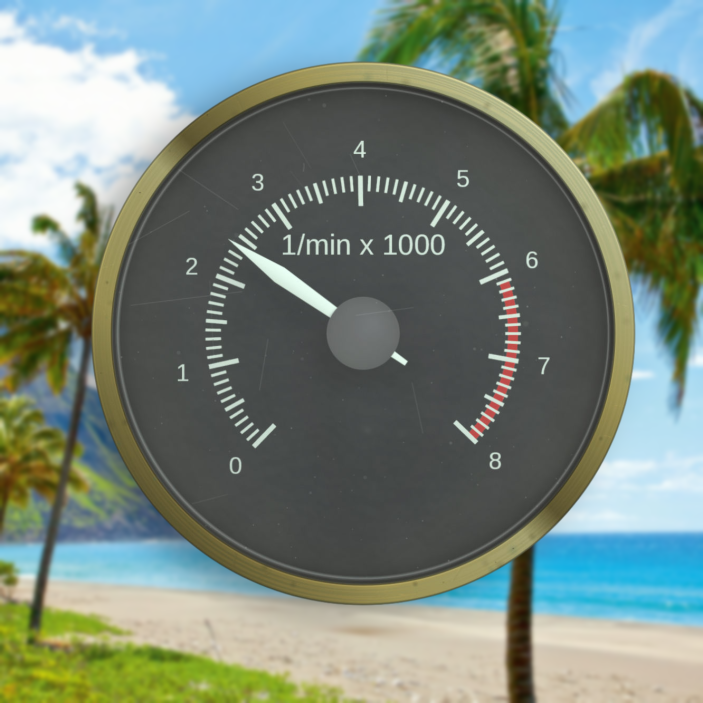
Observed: 2400 rpm
